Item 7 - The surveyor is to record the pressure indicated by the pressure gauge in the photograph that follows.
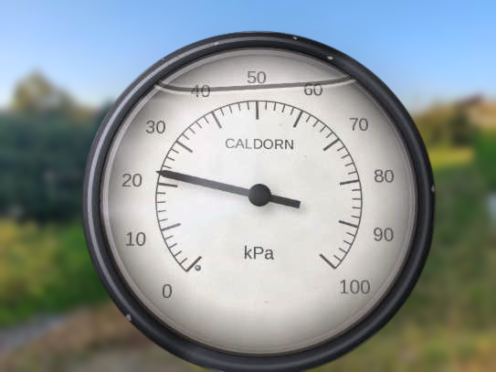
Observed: 22 kPa
